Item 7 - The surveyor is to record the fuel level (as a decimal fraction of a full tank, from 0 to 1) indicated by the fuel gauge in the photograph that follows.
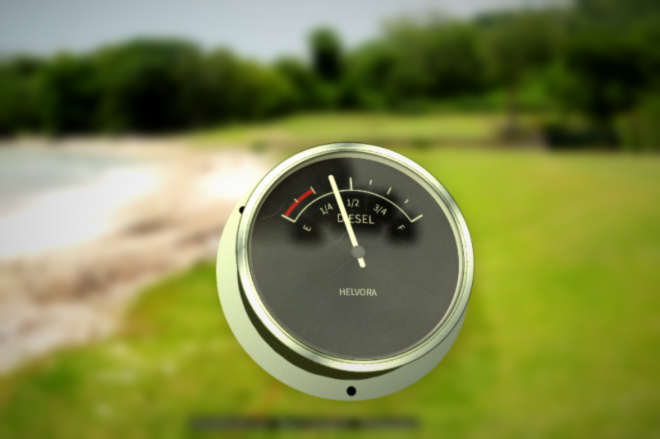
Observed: 0.375
